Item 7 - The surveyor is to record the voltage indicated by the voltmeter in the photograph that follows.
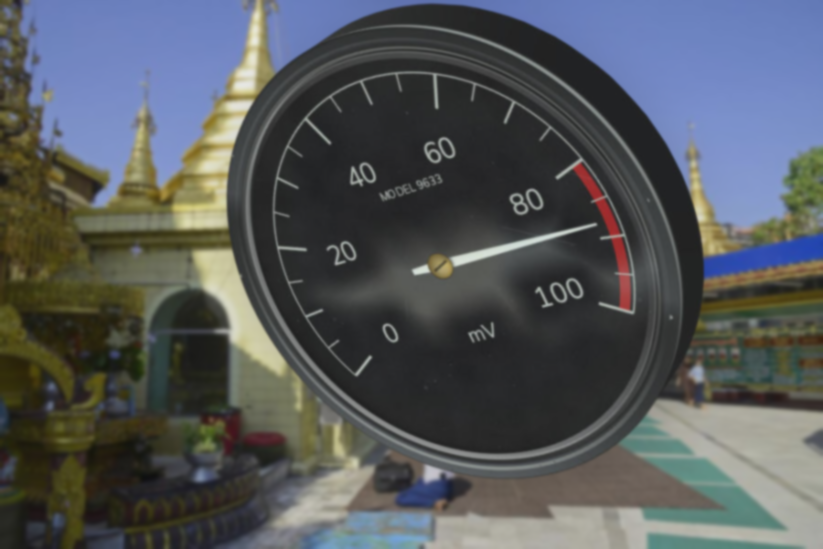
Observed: 87.5 mV
